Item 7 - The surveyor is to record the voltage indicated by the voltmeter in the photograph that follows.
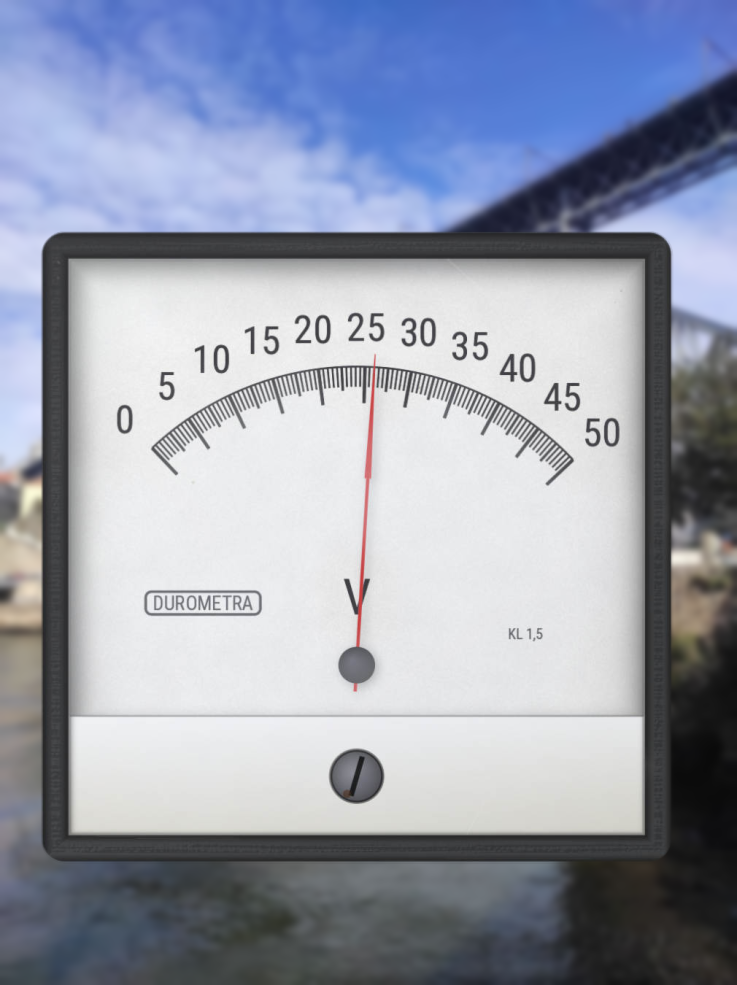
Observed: 26 V
